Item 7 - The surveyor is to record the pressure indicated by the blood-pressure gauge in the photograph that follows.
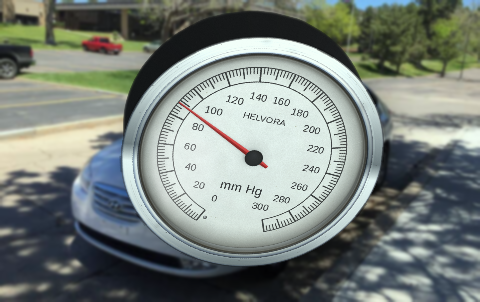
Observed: 90 mmHg
